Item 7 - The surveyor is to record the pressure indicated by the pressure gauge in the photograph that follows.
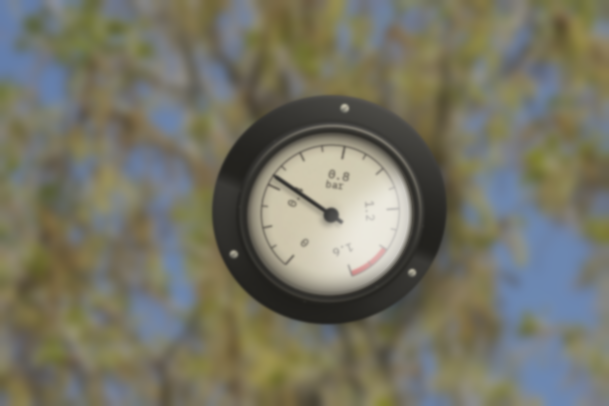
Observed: 0.45 bar
